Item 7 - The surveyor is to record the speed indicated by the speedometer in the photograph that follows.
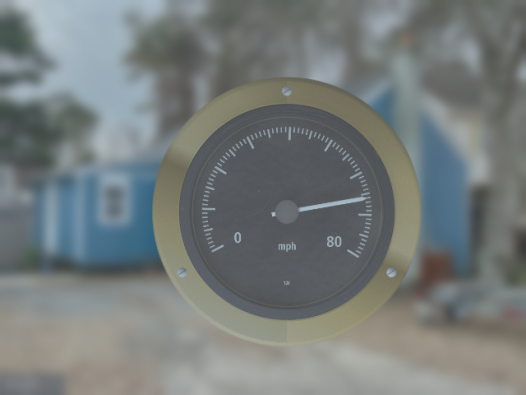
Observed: 66 mph
